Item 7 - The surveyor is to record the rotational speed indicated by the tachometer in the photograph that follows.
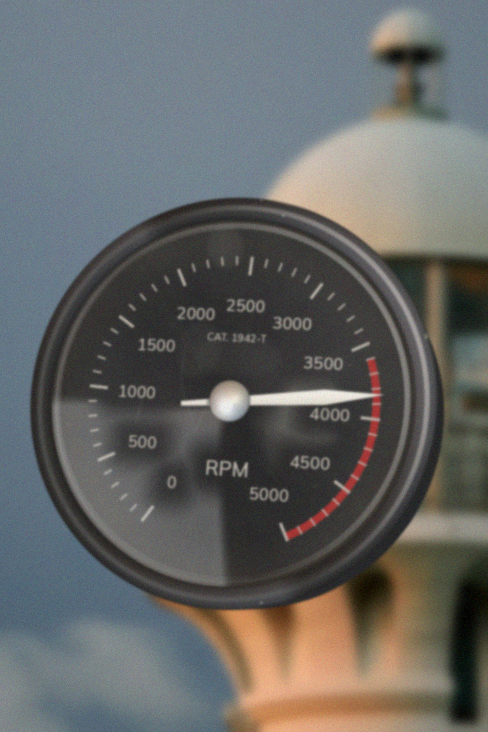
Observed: 3850 rpm
